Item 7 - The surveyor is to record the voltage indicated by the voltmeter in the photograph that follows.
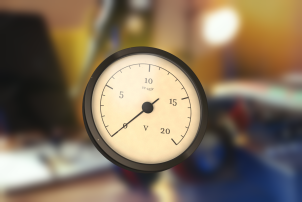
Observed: 0 V
